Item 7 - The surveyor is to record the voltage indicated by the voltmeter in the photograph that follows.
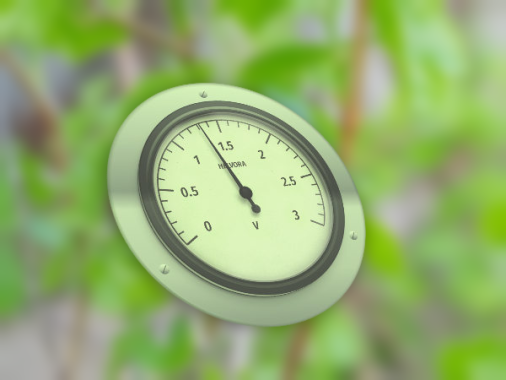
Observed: 1.3 V
